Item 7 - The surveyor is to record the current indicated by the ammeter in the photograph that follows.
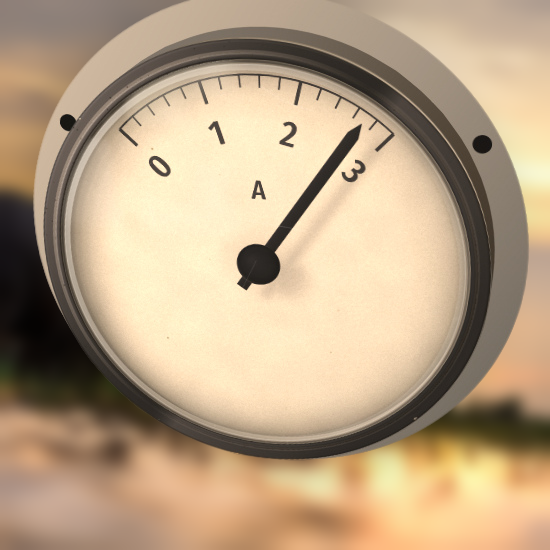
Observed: 2.7 A
